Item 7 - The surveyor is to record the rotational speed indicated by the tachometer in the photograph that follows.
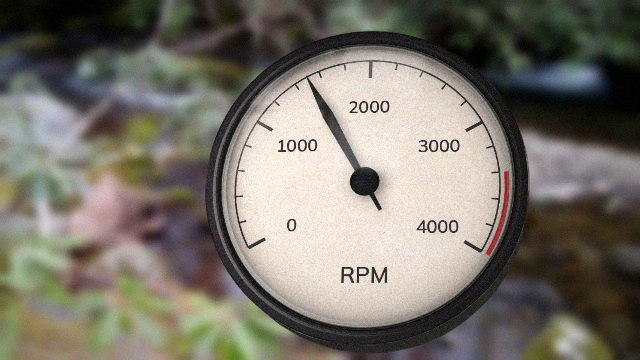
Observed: 1500 rpm
